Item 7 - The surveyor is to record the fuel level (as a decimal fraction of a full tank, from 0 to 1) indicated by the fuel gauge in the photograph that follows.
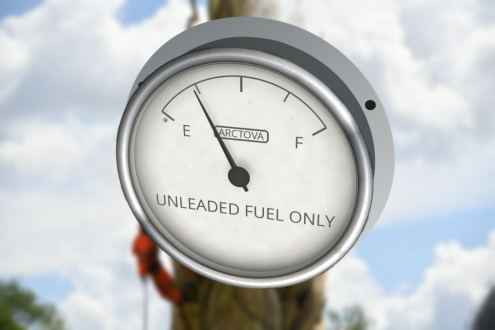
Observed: 0.25
